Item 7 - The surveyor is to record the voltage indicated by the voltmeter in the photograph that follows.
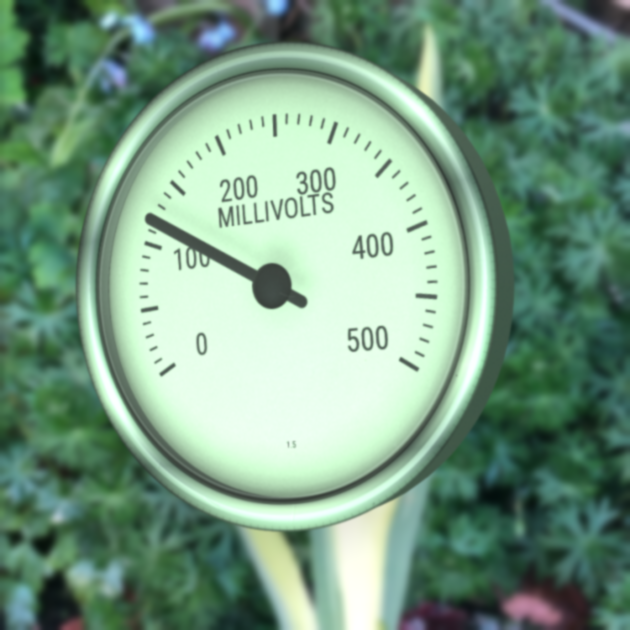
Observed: 120 mV
